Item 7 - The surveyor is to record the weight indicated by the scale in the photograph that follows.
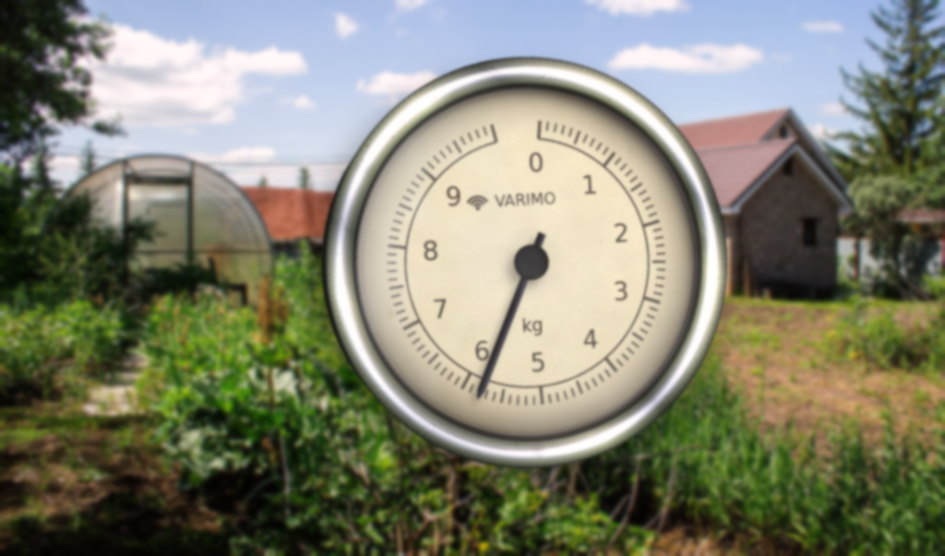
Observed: 5.8 kg
